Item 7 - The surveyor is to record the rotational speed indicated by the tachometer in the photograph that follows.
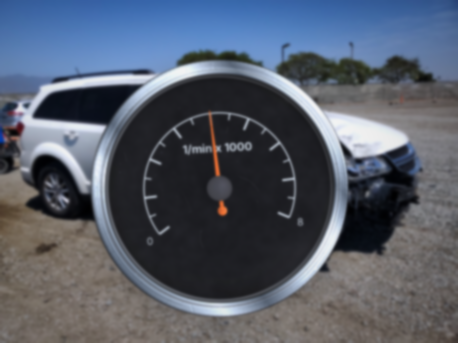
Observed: 4000 rpm
